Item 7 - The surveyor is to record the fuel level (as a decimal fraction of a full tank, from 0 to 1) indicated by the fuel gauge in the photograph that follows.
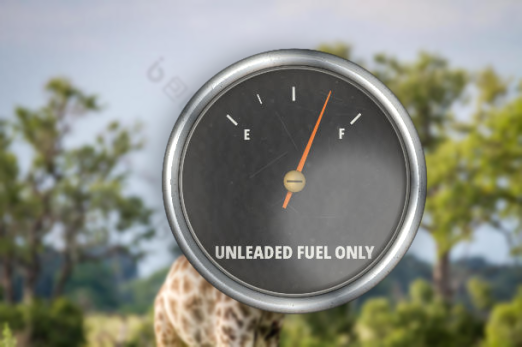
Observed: 0.75
